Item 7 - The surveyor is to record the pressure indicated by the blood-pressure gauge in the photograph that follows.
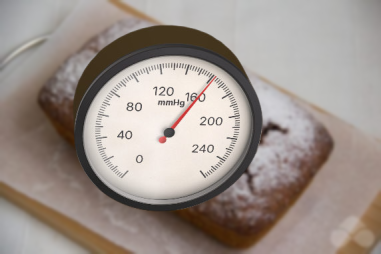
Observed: 160 mmHg
